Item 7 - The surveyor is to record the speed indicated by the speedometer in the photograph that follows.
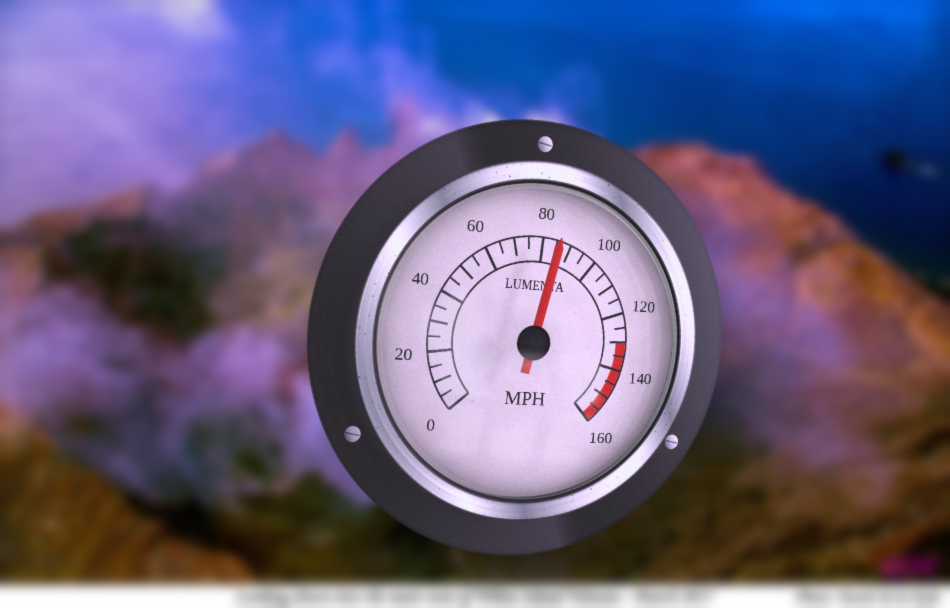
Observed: 85 mph
